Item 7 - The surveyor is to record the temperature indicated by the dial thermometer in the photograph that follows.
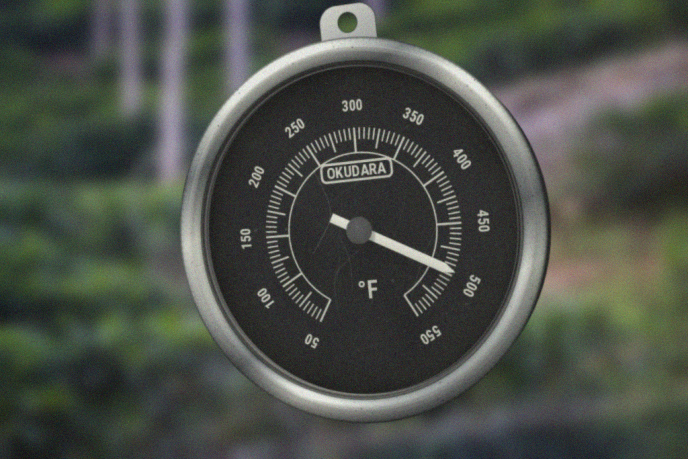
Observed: 495 °F
